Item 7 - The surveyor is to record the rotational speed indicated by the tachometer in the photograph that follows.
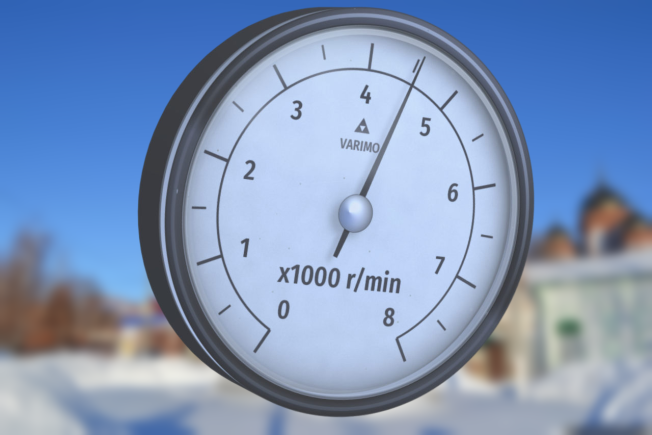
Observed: 4500 rpm
